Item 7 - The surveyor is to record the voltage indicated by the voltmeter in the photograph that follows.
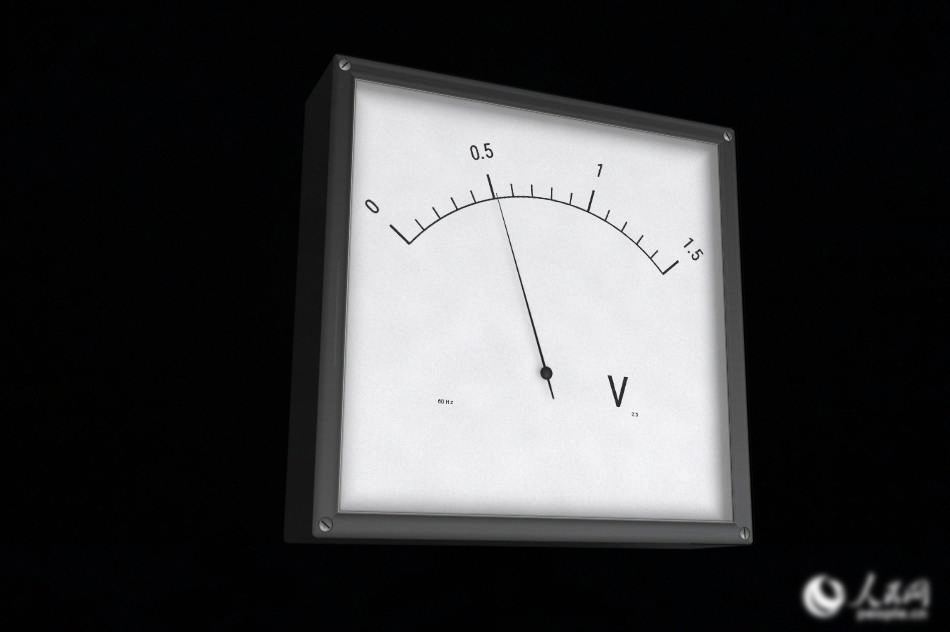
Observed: 0.5 V
